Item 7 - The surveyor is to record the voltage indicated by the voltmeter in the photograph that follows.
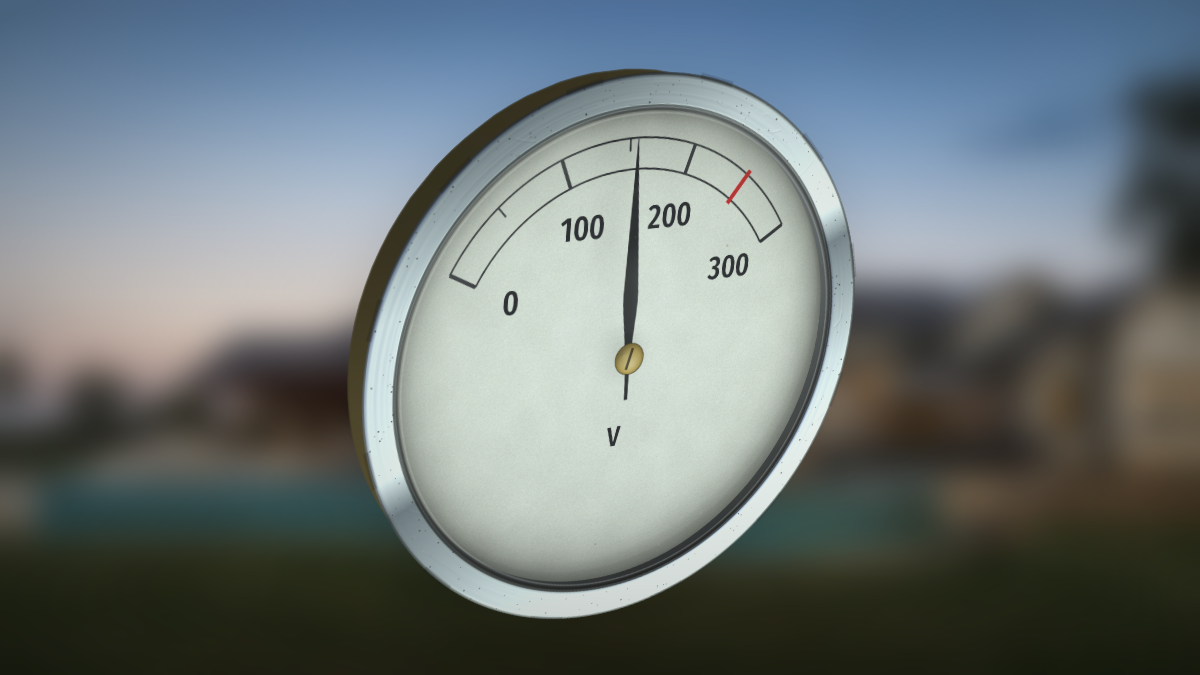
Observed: 150 V
